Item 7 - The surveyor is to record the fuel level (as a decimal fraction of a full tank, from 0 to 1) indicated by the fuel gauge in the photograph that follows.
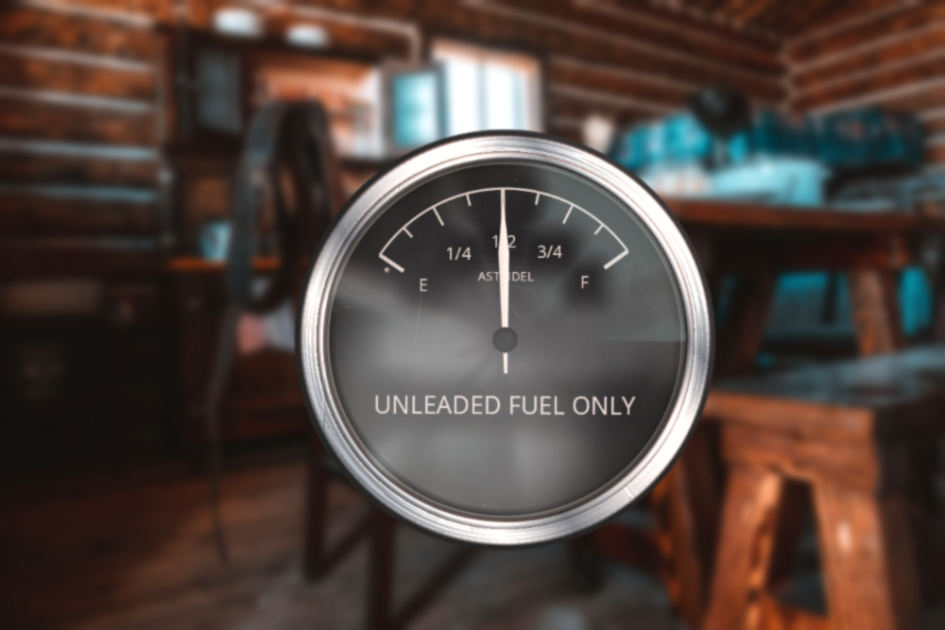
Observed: 0.5
